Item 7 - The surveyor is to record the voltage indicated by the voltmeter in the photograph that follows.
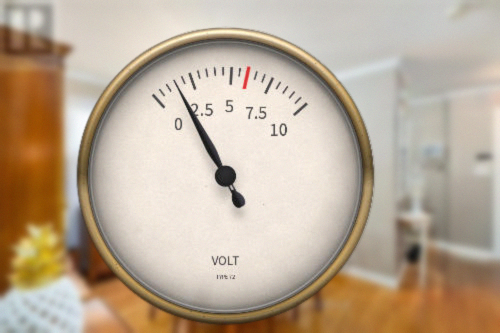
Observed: 1.5 V
